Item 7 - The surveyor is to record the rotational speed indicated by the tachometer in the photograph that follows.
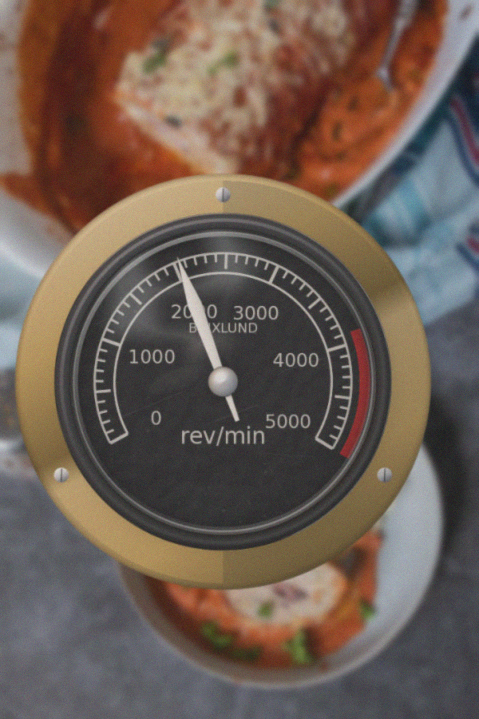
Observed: 2050 rpm
